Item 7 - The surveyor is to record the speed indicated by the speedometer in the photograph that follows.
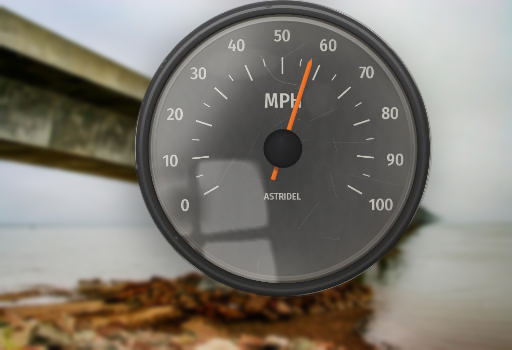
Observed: 57.5 mph
